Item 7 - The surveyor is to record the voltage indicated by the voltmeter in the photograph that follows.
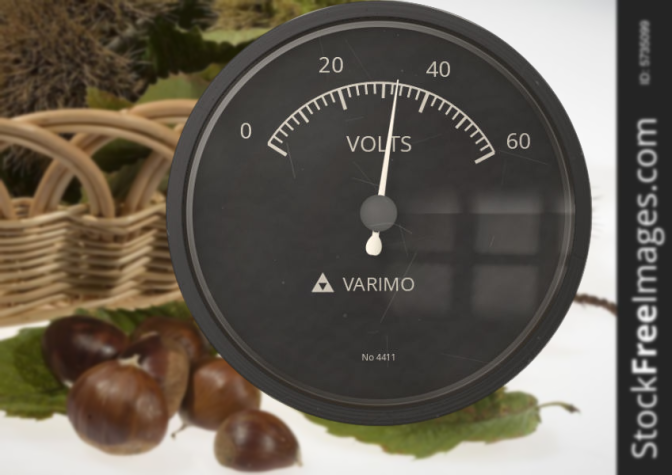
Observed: 33 V
